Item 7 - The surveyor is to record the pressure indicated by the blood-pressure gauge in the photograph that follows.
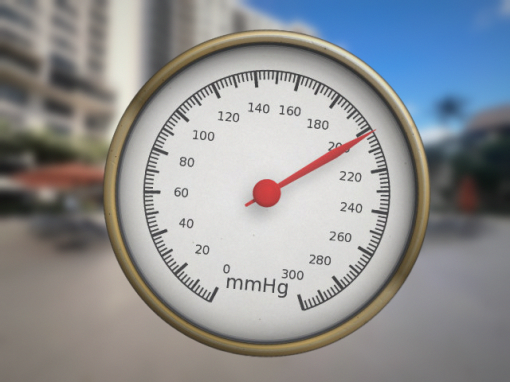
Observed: 202 mmHg
